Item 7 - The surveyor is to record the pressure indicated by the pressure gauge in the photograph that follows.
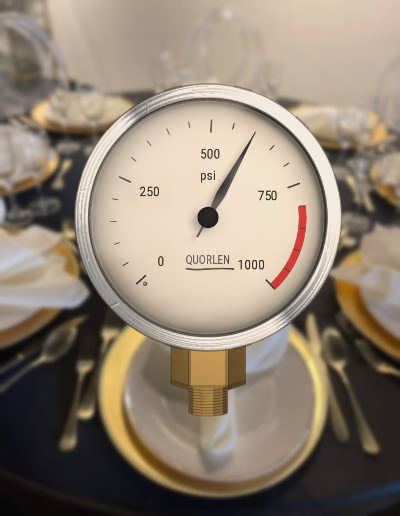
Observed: 600 psi
